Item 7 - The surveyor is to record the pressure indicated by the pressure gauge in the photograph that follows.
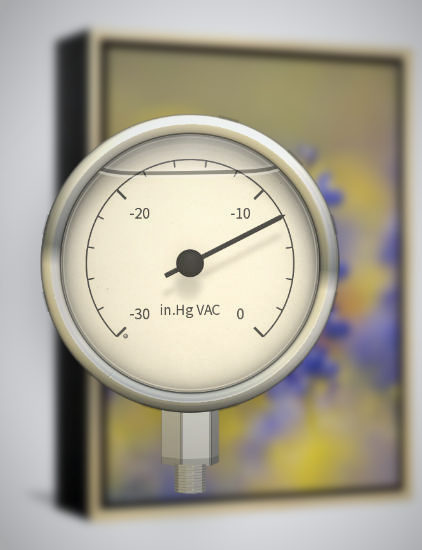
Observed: -8 inHg
